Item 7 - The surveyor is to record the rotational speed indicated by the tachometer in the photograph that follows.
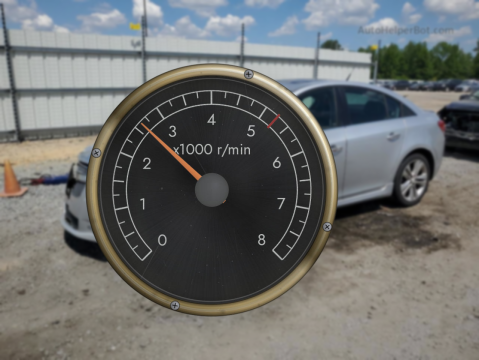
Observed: 2625 rpm
